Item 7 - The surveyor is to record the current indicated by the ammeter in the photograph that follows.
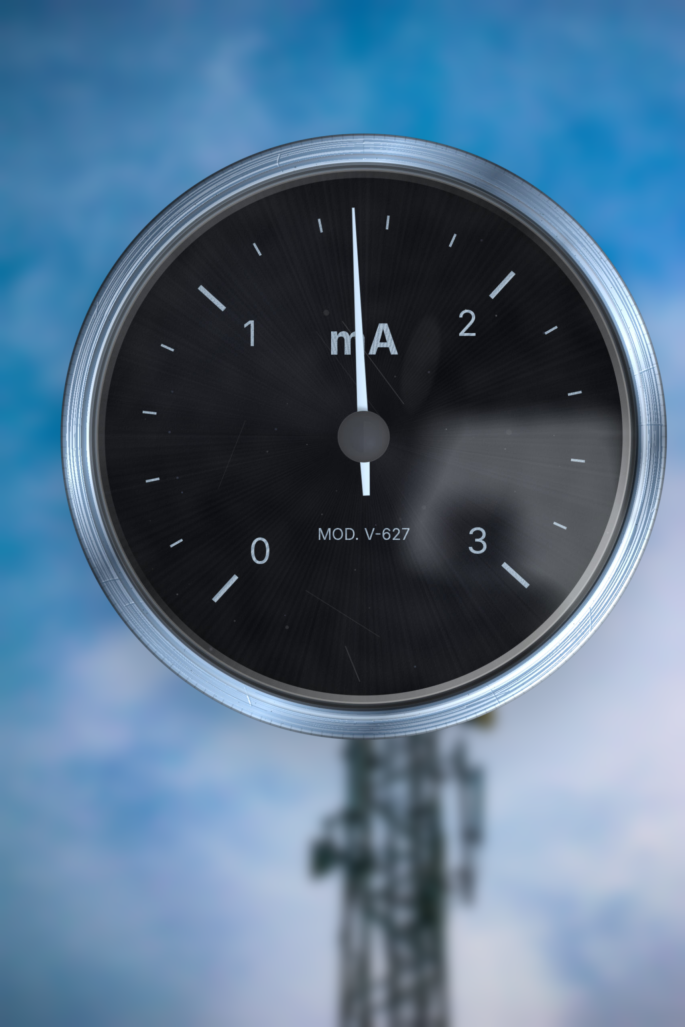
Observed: 1.5 mA
